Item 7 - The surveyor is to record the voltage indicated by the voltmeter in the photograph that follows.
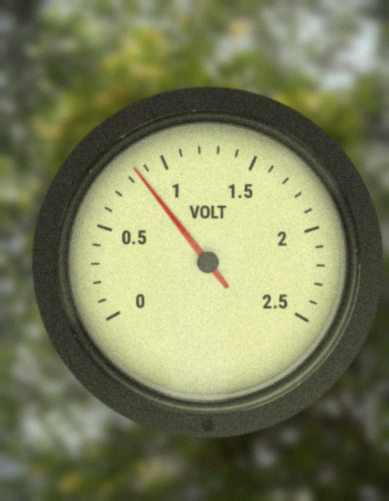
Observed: 0.85 V
